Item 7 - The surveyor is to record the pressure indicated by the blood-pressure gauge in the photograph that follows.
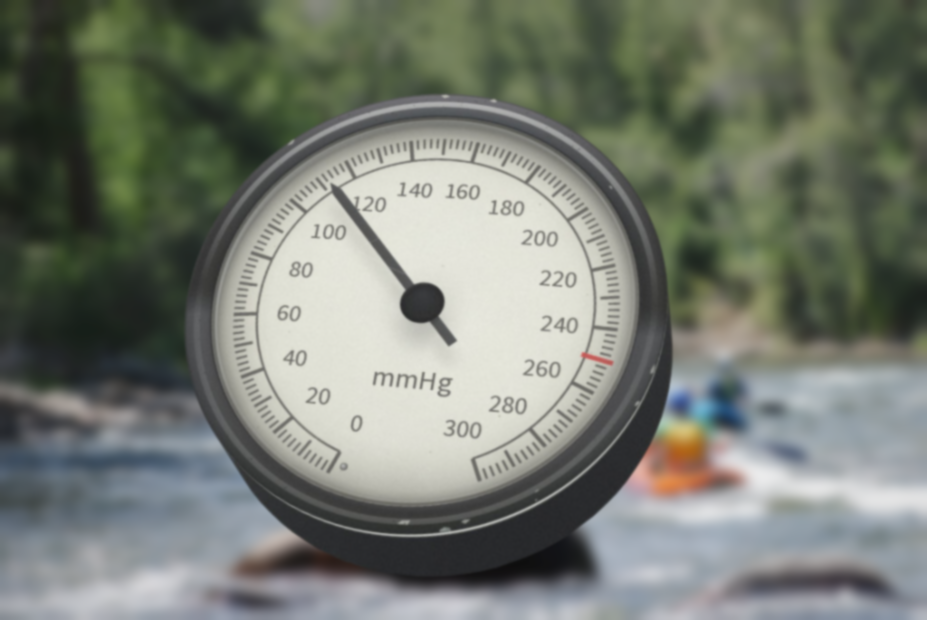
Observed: 112 mmHg
